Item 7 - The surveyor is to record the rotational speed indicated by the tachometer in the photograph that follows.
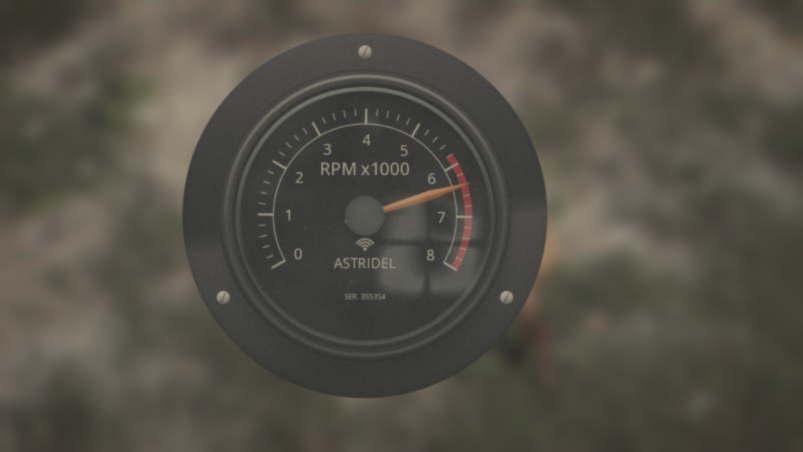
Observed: 6400 rpm
